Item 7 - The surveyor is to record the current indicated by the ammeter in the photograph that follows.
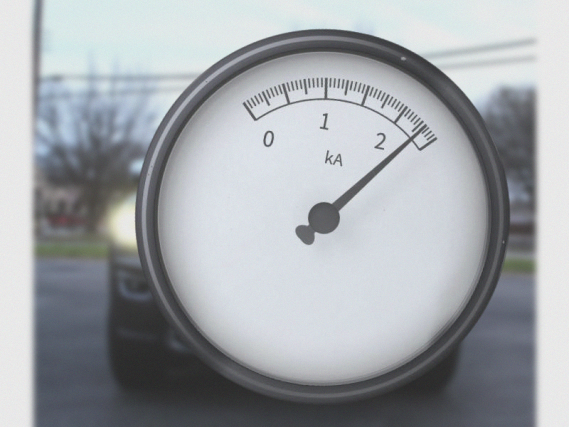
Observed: 2.3 kA
